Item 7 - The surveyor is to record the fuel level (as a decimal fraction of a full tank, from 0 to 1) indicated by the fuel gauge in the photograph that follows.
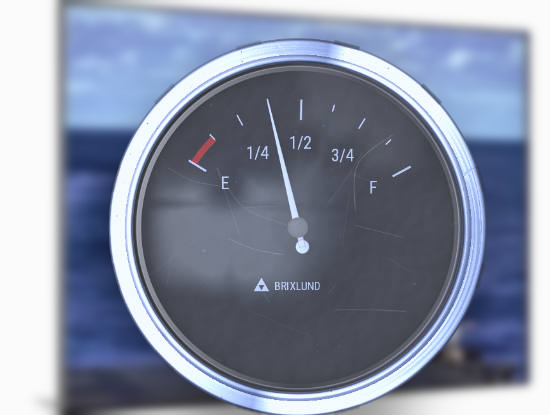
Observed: 0.375
